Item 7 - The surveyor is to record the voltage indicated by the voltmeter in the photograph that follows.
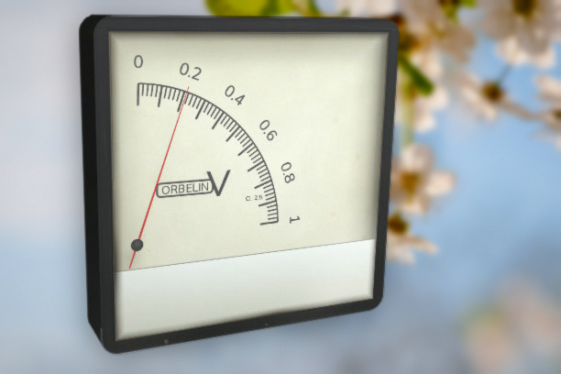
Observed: 0.2 V
